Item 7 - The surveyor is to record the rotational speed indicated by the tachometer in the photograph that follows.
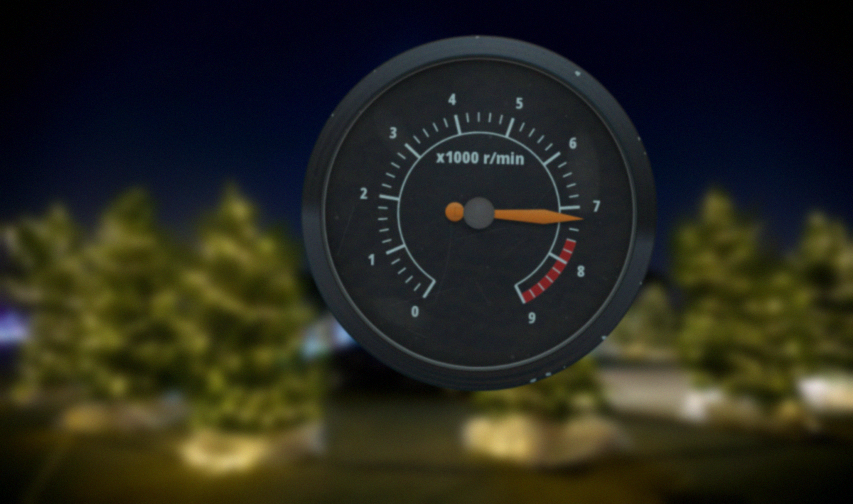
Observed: 7200 rpm
